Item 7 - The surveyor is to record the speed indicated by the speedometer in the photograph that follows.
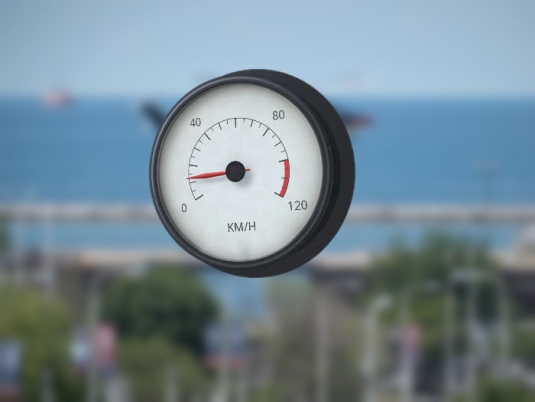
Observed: 12.5 km/h
